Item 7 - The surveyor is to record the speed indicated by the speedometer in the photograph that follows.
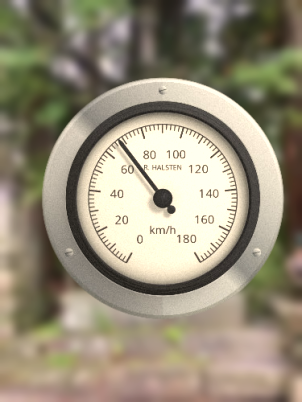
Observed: 68 km/h
